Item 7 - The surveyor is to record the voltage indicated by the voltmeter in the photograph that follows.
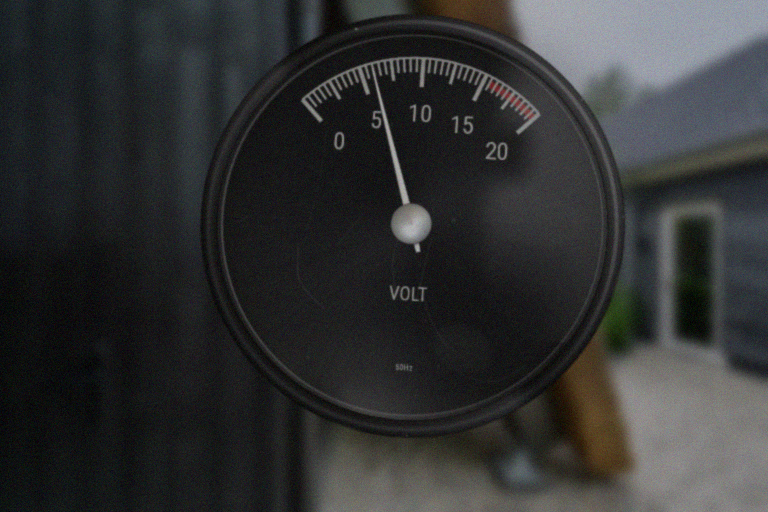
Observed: 6 V
